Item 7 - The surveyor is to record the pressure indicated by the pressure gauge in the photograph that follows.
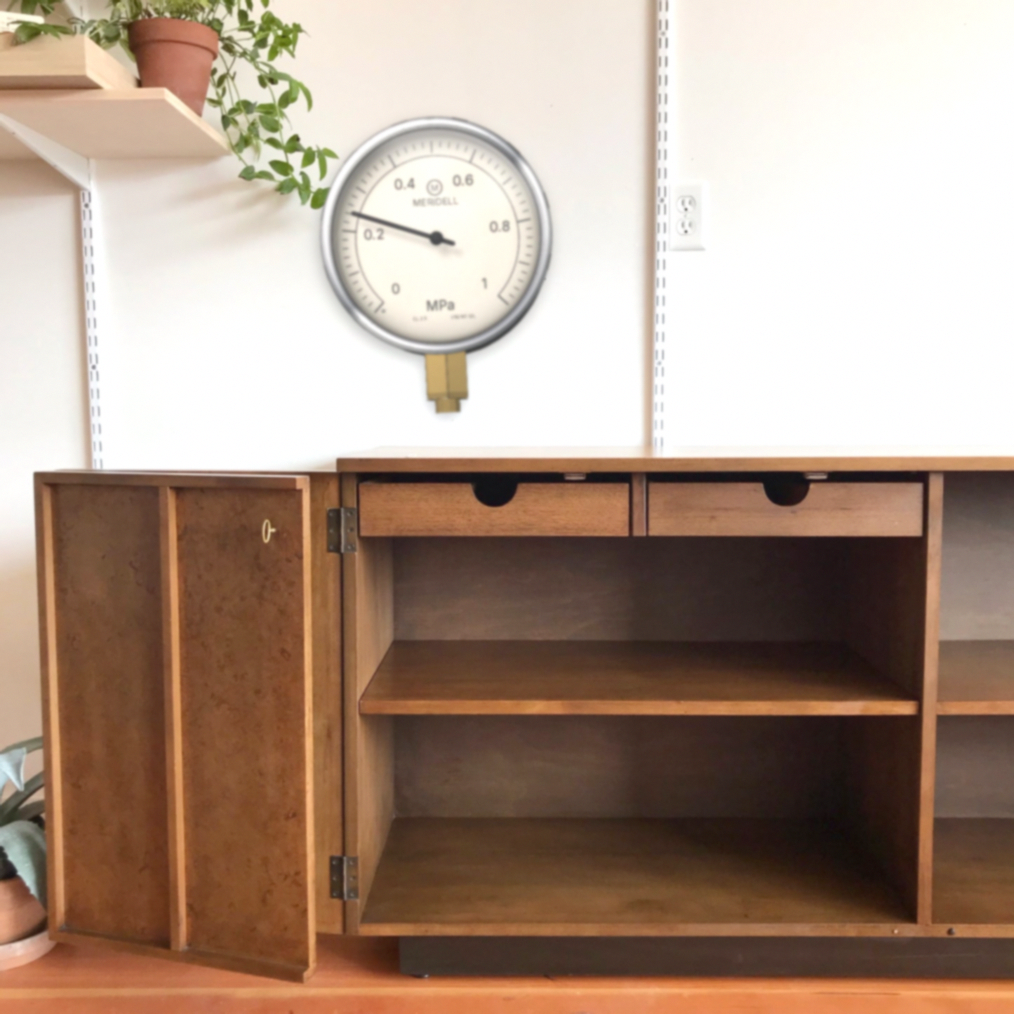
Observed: 0.24 MPa
